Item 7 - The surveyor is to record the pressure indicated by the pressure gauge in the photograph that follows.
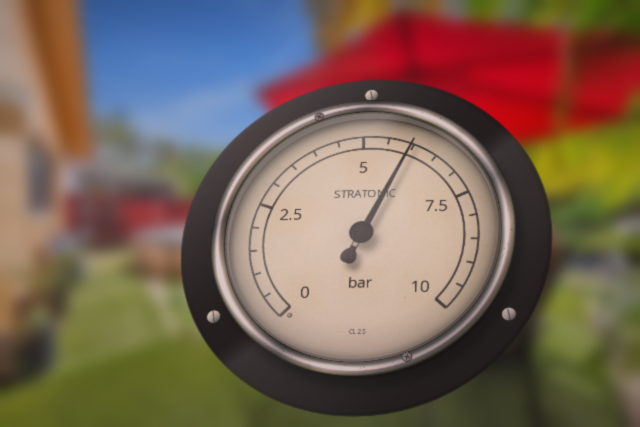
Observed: 6 bar
